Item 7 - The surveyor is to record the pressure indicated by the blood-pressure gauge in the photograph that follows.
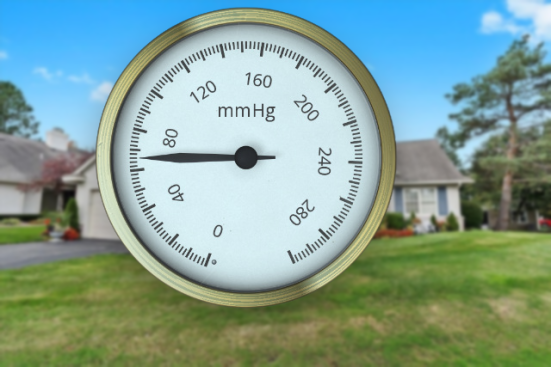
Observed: 66 mmHg
